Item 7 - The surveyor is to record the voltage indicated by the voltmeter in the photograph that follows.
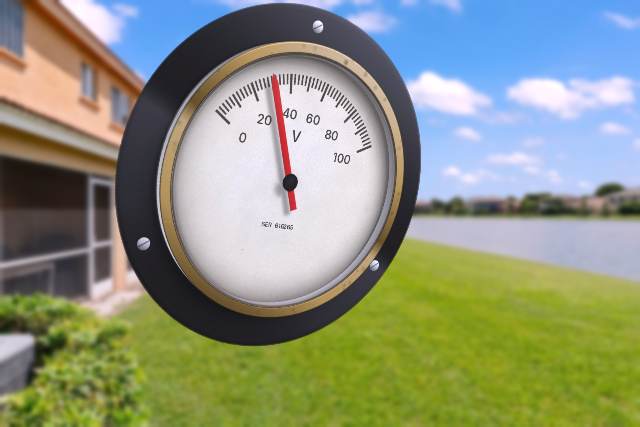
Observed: 30 V
